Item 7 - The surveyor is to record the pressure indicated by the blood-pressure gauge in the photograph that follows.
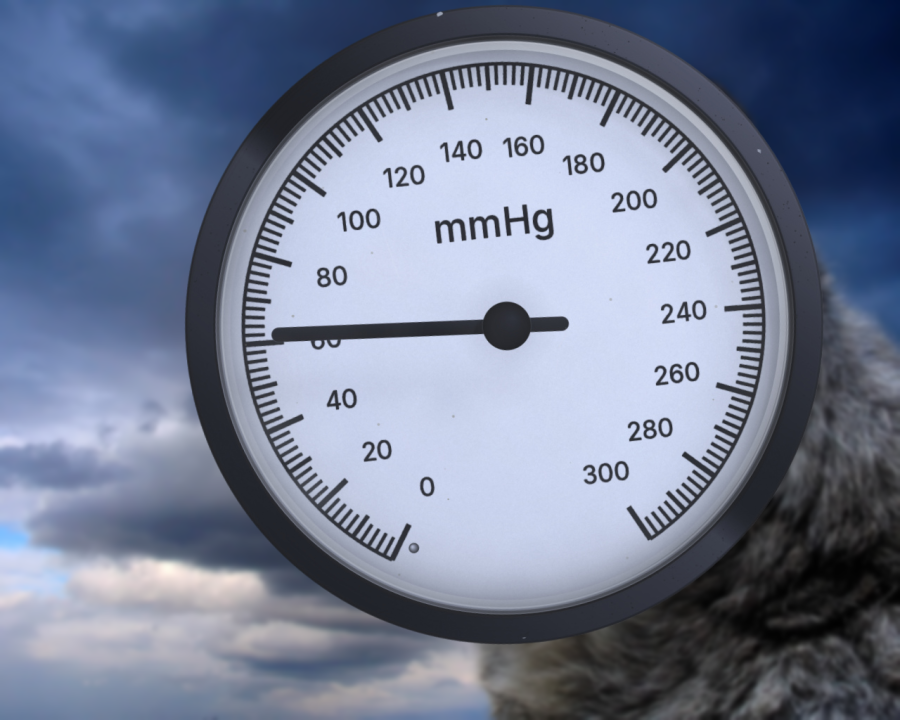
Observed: 62 mmHg
